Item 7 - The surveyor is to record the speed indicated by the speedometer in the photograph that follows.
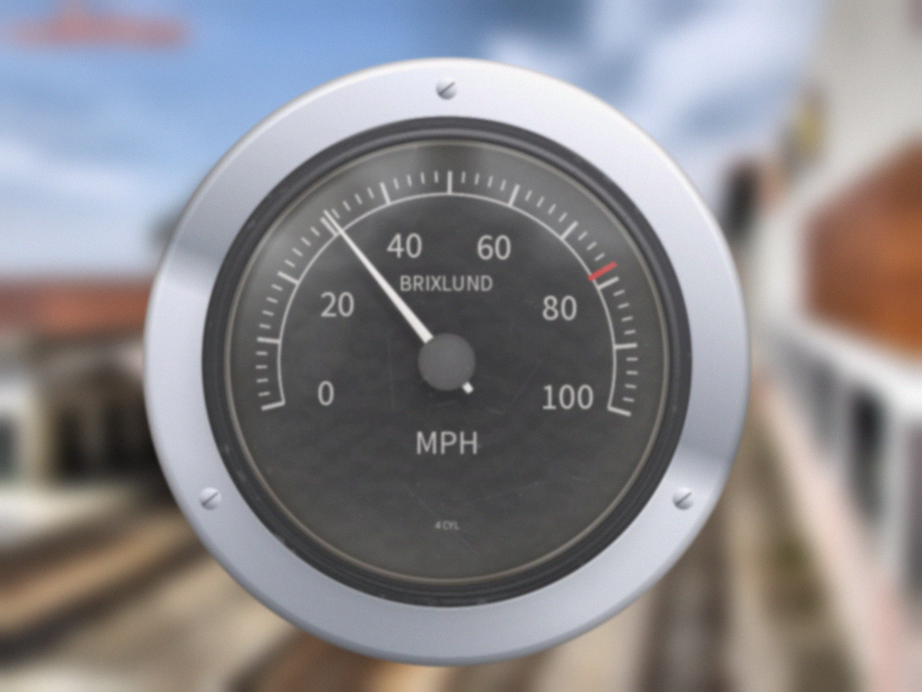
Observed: 31 mph
